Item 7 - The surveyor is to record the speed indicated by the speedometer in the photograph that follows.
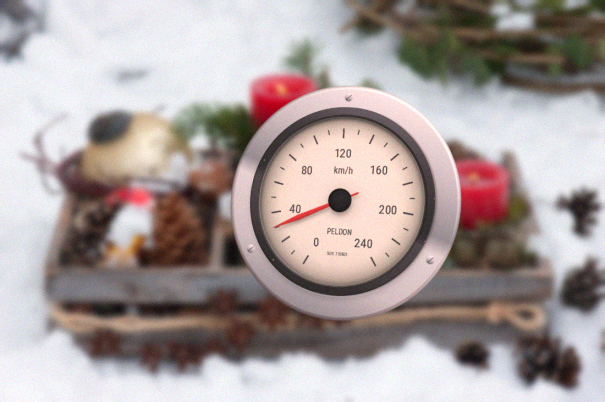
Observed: 30 km/h
